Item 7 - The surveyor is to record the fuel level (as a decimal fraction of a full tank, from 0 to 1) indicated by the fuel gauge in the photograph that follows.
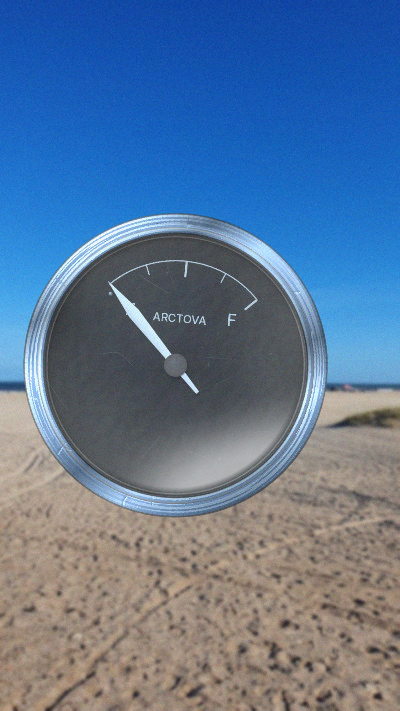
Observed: 0
